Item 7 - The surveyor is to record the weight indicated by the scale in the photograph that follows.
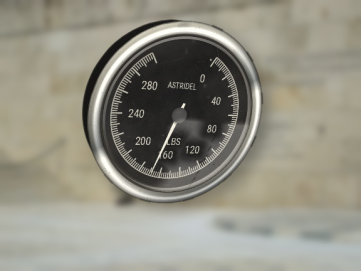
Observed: 170 lb
